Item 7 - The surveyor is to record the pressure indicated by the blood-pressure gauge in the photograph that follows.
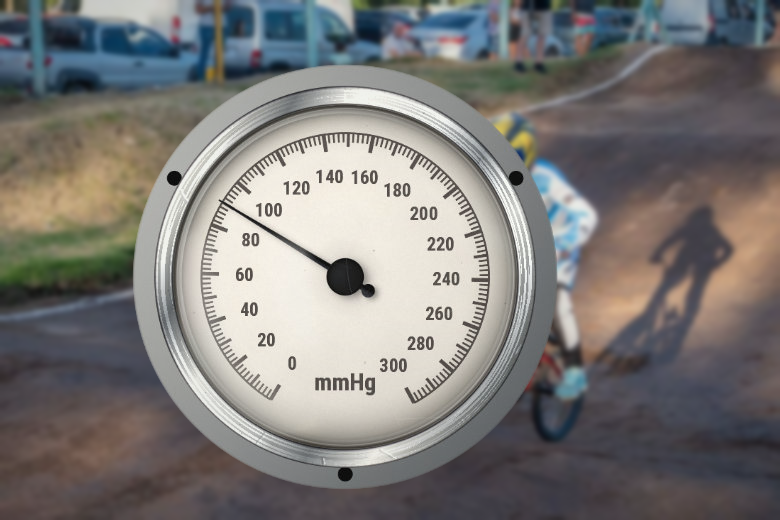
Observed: 90 mmHg
